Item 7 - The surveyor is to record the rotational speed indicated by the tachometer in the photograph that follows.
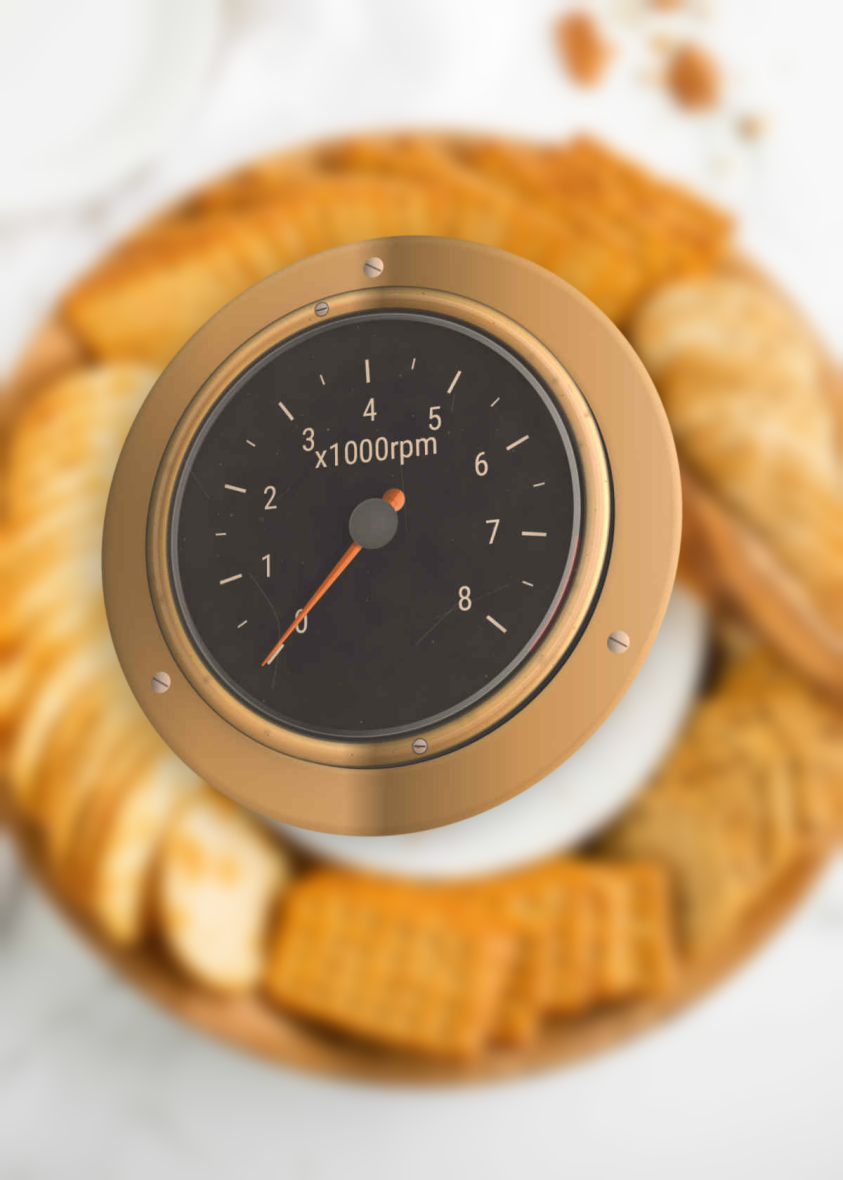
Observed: 0 rpm
